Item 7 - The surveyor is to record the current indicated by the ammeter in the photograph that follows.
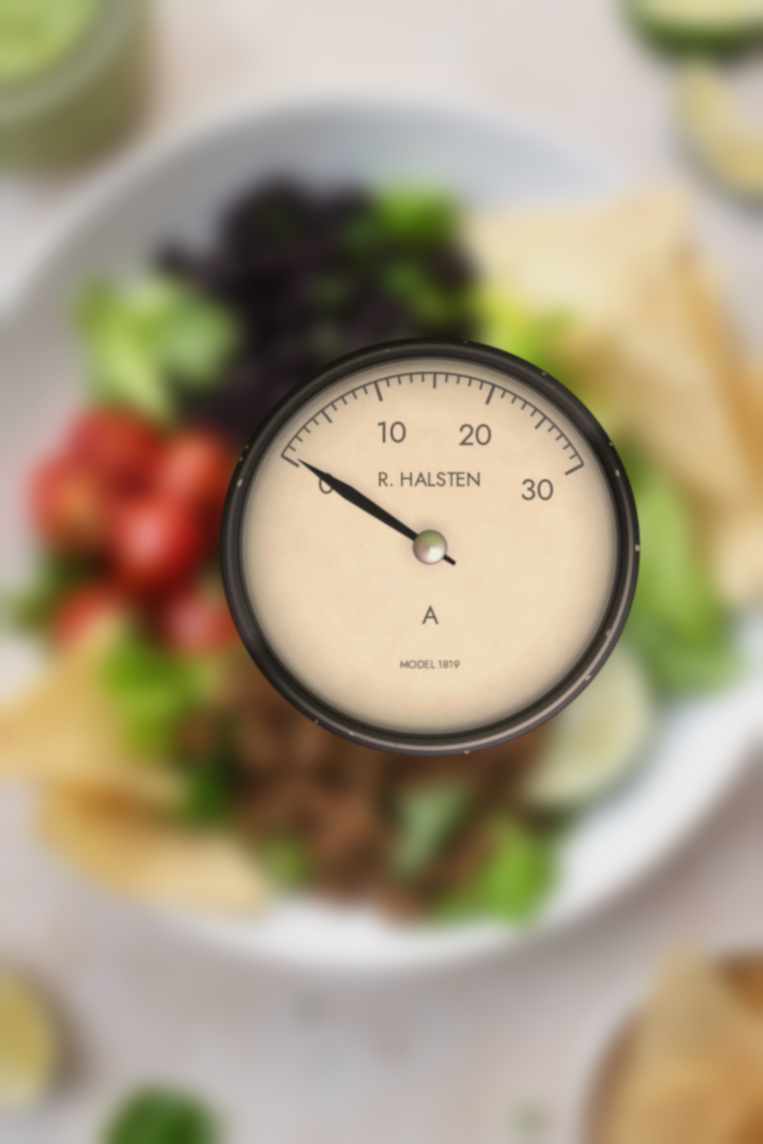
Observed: 0.5 A
